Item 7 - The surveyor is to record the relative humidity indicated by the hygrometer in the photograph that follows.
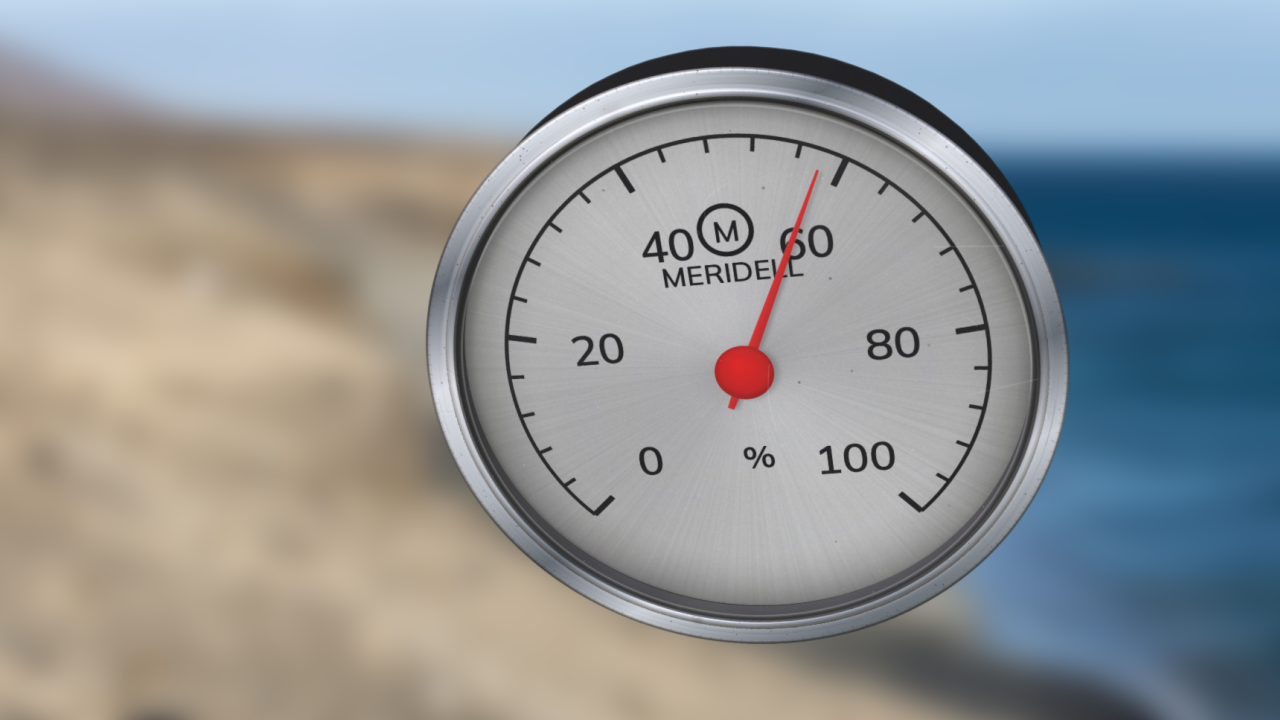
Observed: 58 %
